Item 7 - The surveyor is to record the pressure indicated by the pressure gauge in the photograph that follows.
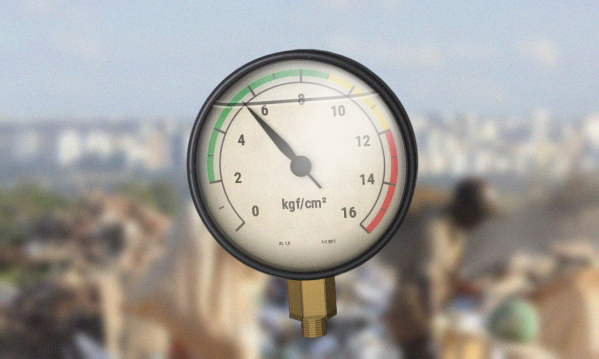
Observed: 5.5 kg/cm²
